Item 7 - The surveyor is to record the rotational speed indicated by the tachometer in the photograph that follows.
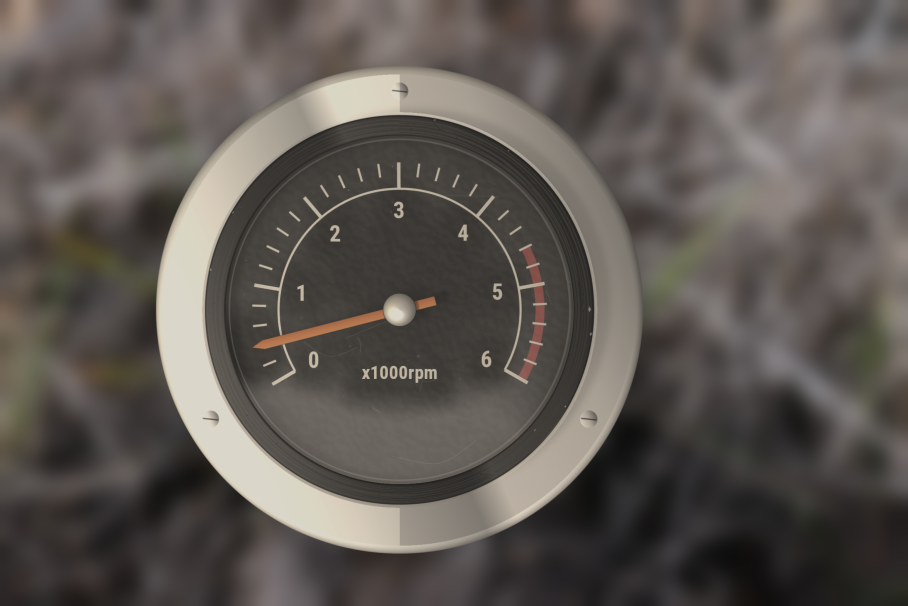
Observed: 400 rpm
